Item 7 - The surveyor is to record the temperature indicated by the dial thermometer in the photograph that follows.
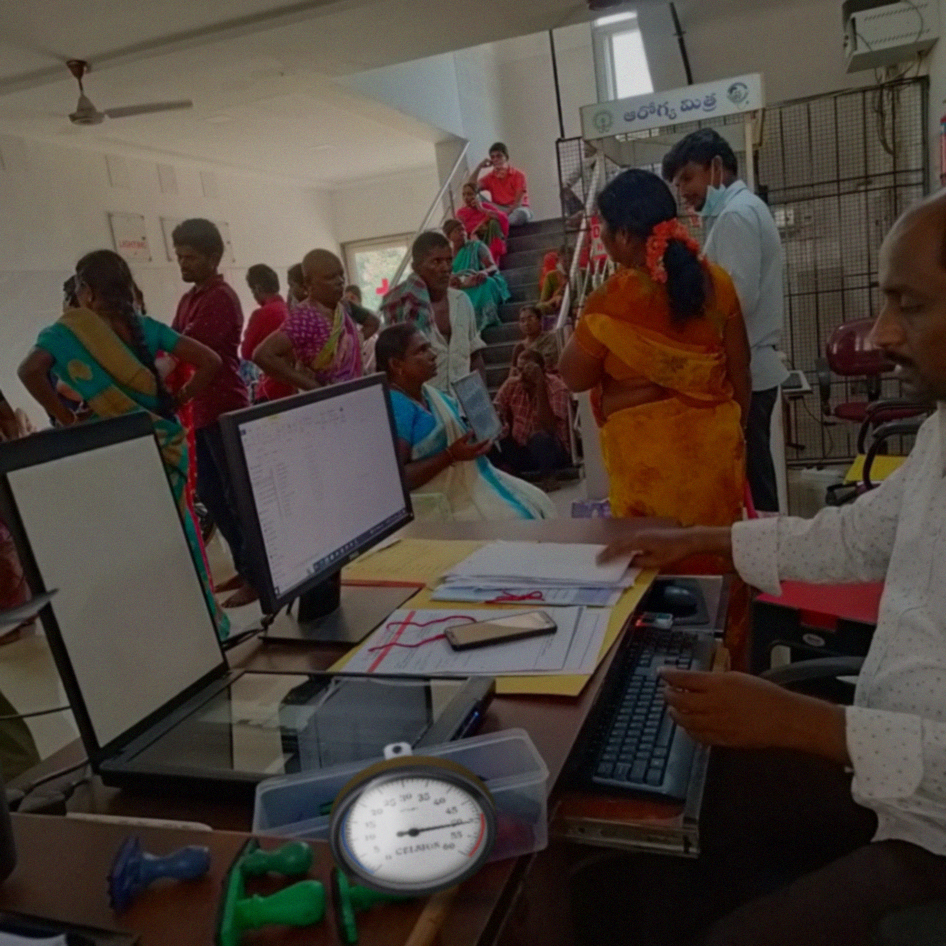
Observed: 50 °C
